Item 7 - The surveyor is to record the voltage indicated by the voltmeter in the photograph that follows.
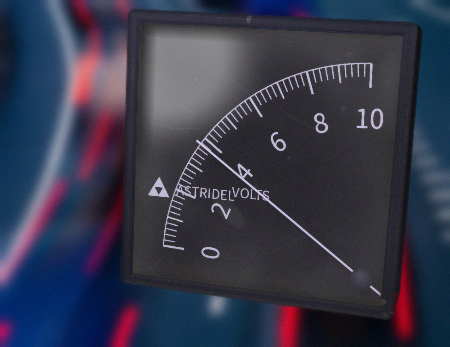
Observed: 3.8 V
